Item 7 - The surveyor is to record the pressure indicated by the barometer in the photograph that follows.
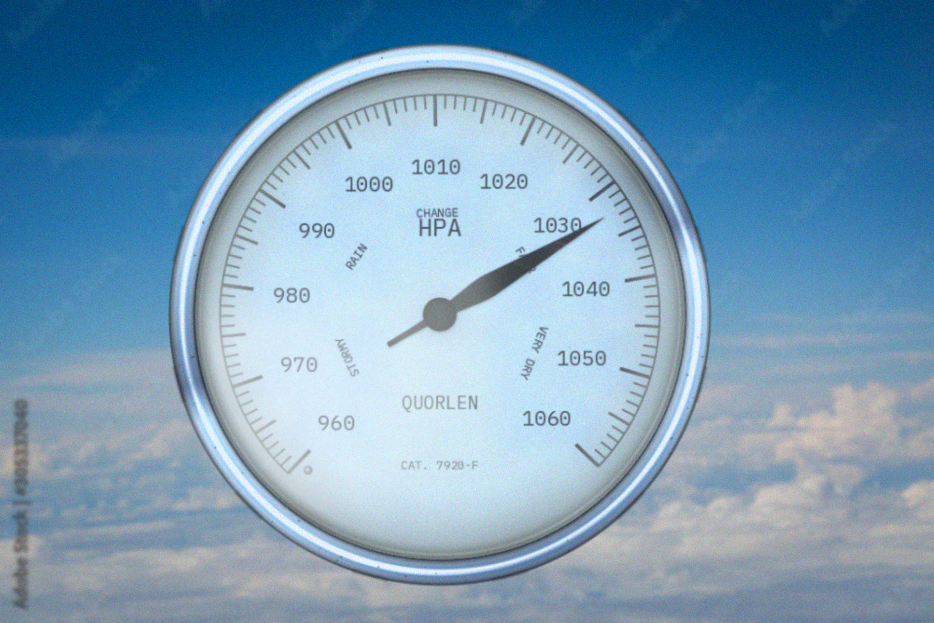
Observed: 1032.5 hPa
